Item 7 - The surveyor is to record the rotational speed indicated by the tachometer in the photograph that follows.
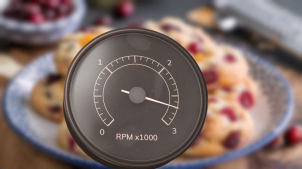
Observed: 2700 rpm
